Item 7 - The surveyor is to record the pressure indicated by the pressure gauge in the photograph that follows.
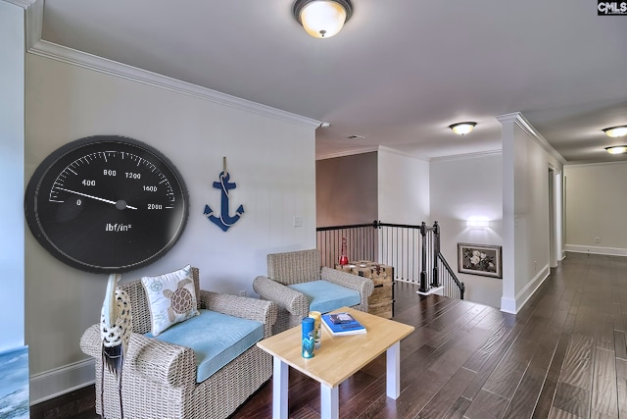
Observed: 150 psi
